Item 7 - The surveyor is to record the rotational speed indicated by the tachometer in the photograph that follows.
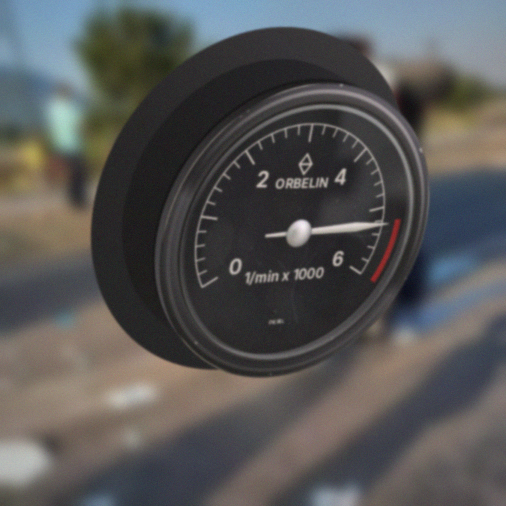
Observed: 5200 rpm
